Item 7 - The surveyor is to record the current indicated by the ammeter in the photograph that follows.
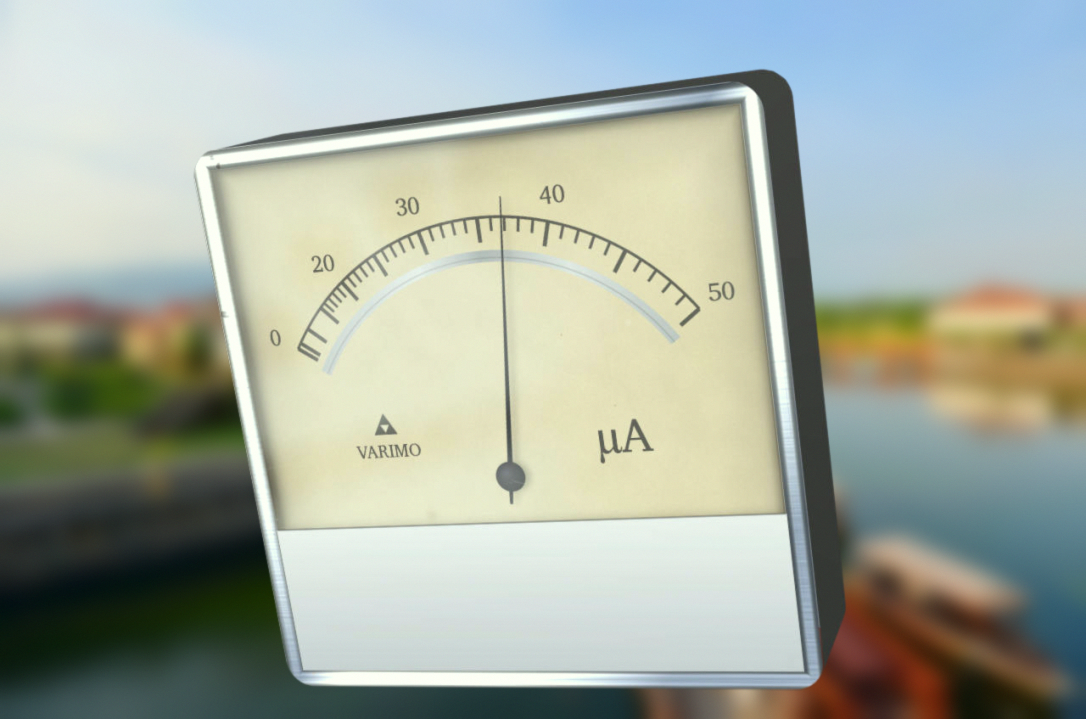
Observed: 37 µA
